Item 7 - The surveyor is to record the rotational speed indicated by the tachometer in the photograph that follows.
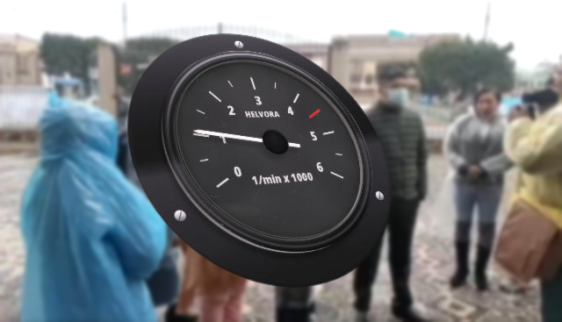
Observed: 1000 rpm
